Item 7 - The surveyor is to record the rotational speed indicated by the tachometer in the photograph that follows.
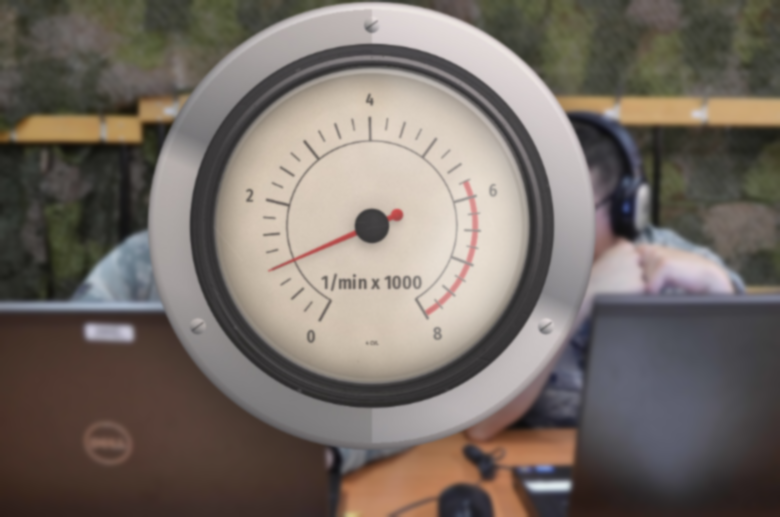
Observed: 1000 rpm
